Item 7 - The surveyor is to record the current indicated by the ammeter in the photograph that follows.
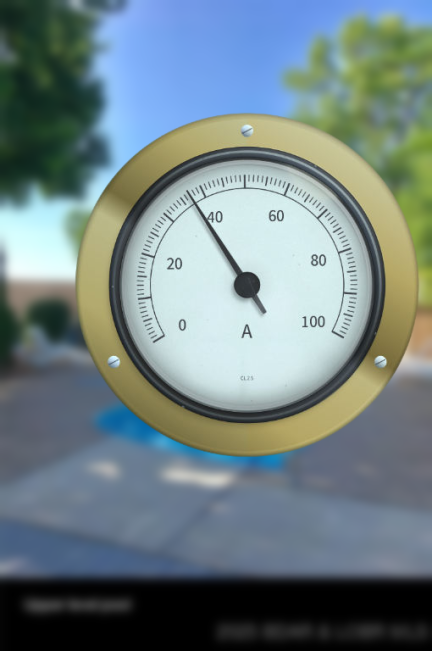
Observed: 37 A
